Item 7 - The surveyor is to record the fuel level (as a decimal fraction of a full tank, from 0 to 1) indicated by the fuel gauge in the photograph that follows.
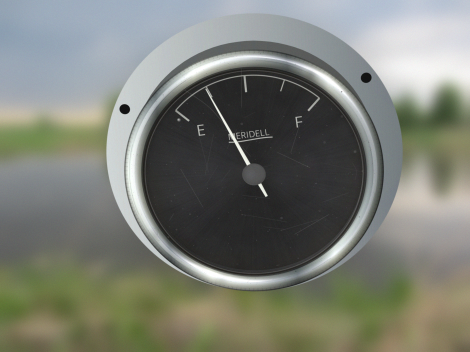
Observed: 0.25
